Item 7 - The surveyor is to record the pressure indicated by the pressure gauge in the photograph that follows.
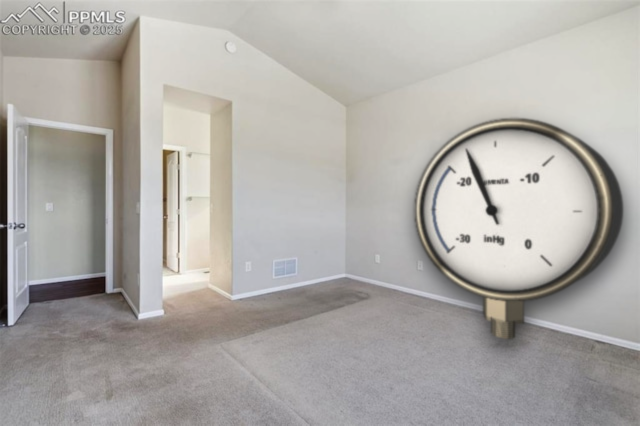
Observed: -17.5 inHg
